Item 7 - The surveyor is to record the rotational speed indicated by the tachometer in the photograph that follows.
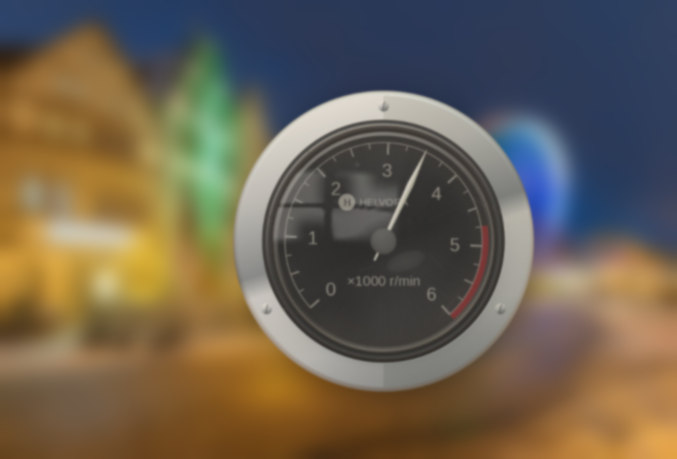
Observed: 3500 rpm
